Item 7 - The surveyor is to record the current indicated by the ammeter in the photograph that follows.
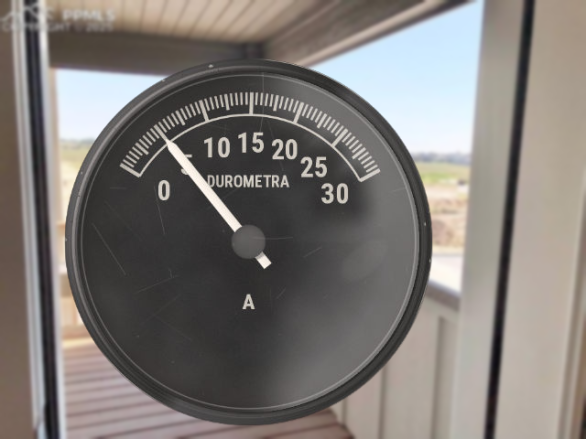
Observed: 5 A
